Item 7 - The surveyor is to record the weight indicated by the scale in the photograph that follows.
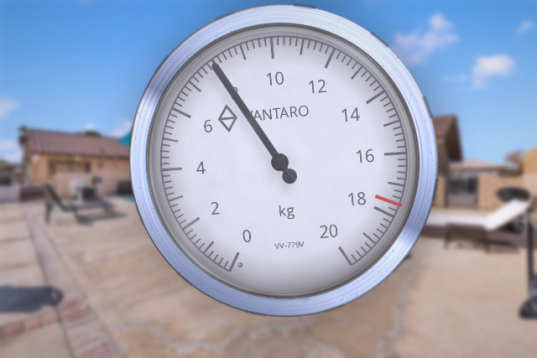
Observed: 8 kg
